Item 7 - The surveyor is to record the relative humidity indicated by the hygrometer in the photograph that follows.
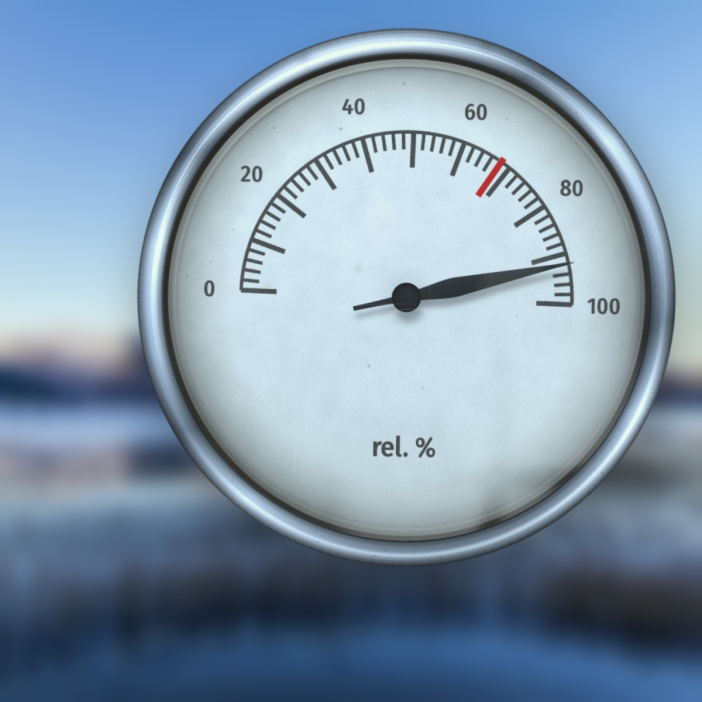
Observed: 92 %
